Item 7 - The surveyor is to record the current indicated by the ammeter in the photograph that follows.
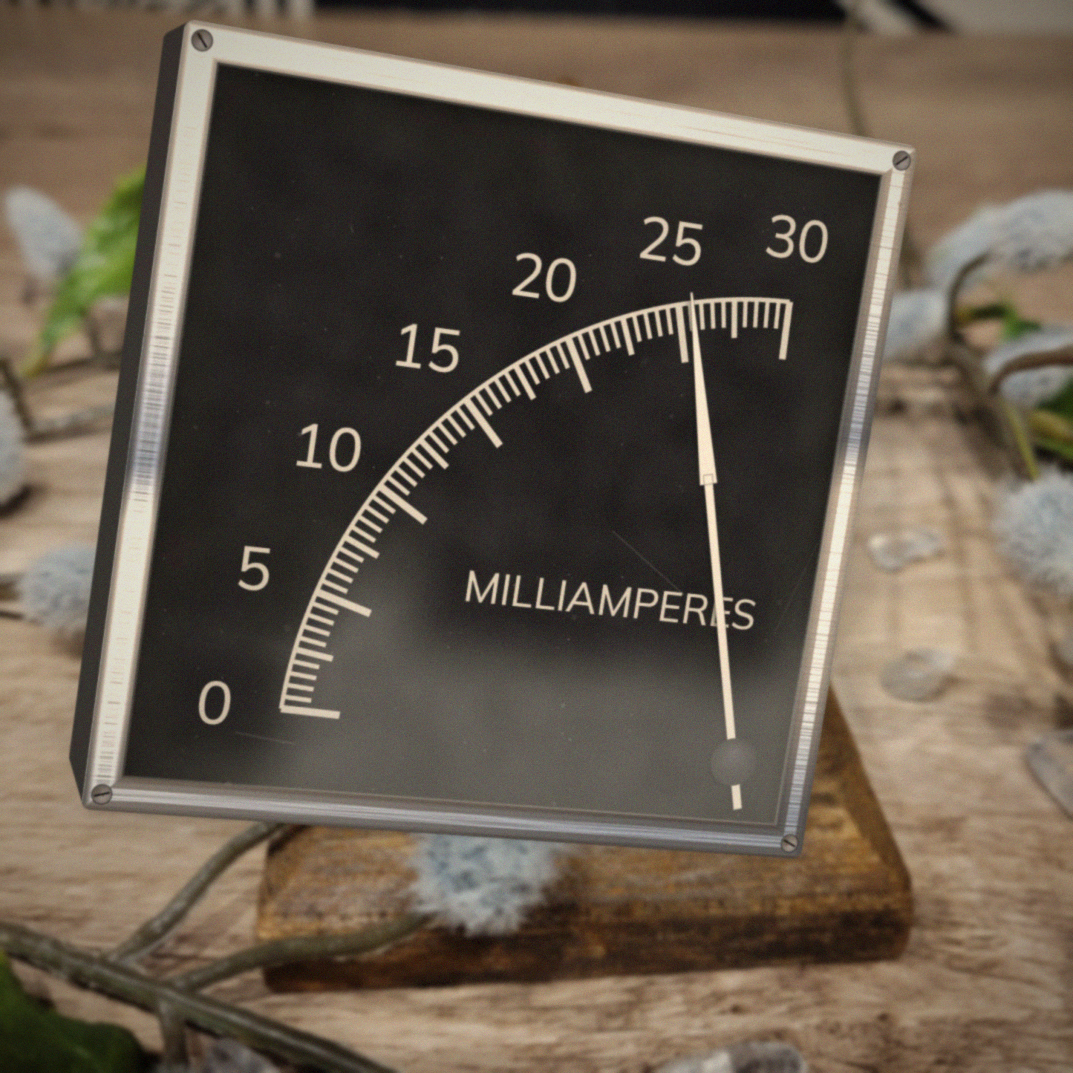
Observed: 25.5 mA
